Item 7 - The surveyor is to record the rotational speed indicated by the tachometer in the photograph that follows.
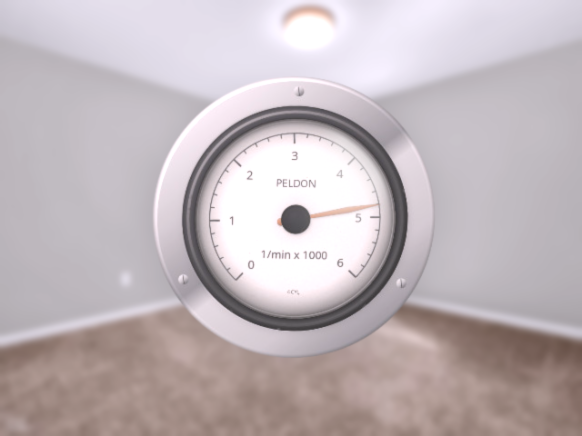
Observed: 4800 rpm
